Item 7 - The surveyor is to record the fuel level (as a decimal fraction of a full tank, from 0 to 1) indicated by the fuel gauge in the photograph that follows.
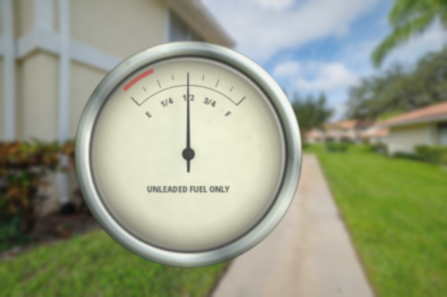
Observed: 0.5
